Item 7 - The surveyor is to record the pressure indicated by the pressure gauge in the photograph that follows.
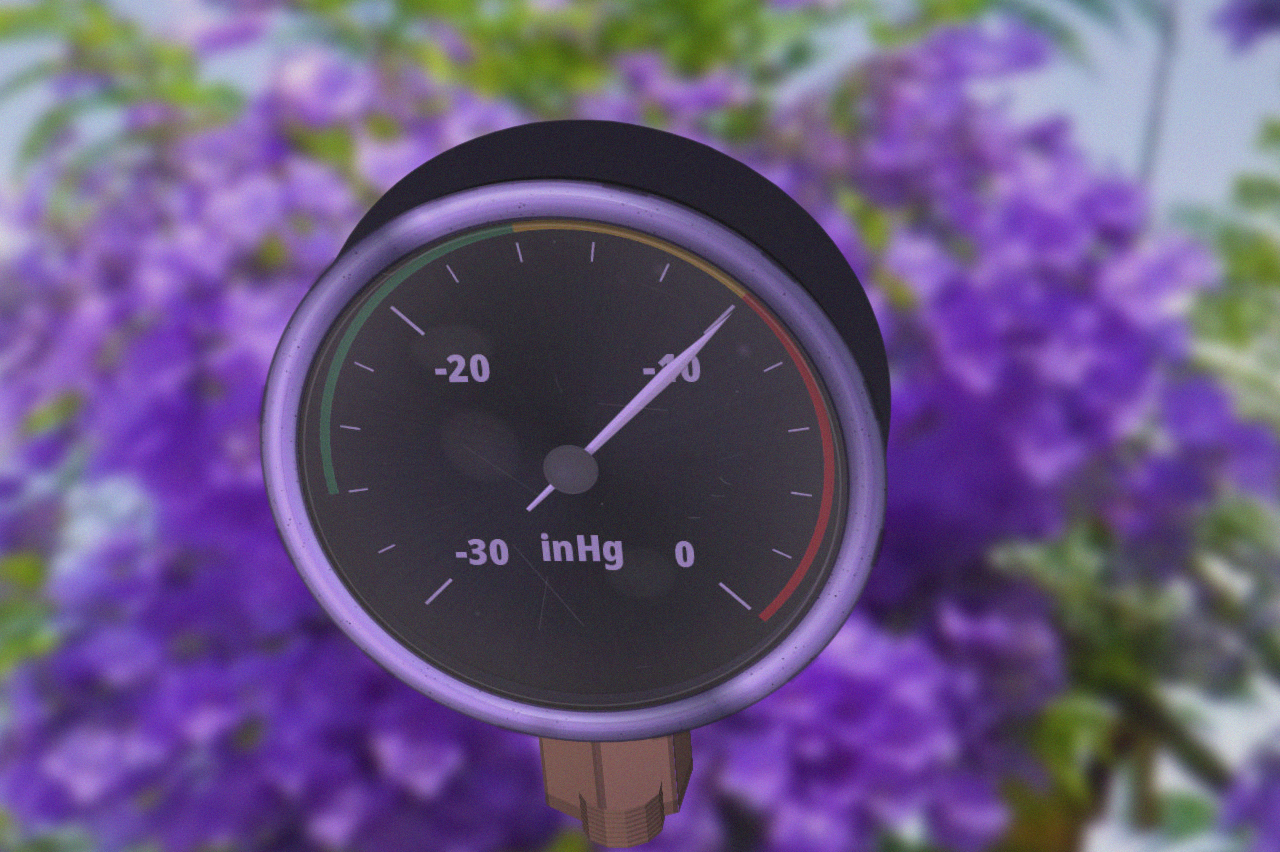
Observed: -10 inHg
